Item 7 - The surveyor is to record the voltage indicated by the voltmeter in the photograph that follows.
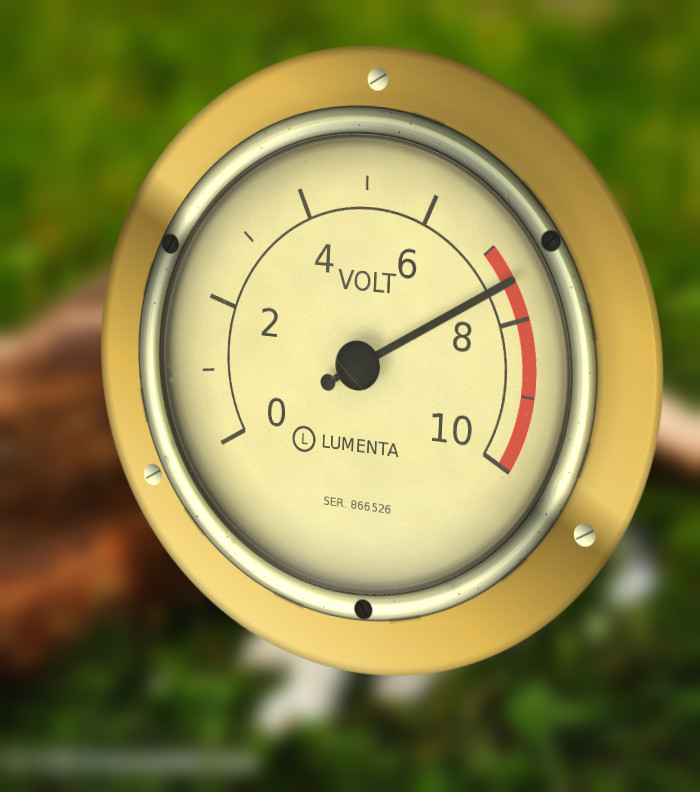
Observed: 7.5 V
